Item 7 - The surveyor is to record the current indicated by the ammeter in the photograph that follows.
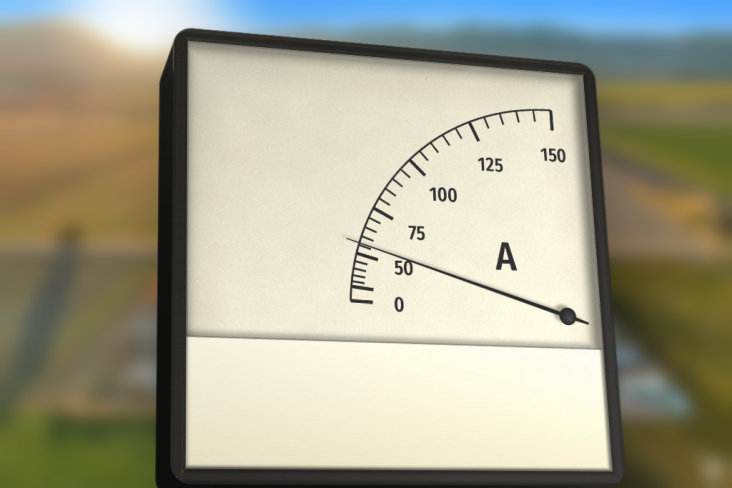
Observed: 55 A
